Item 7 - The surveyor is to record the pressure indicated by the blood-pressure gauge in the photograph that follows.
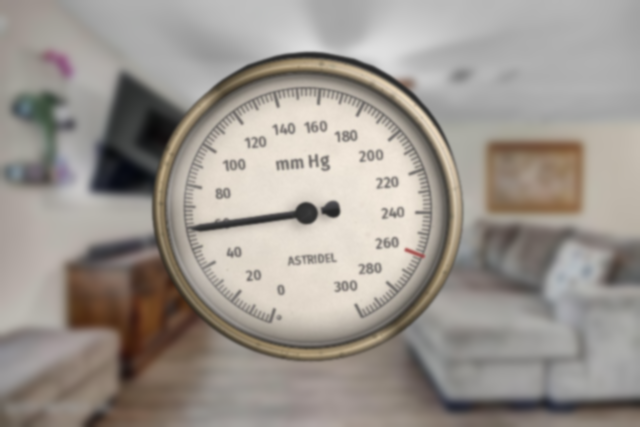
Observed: 60 mmHg
